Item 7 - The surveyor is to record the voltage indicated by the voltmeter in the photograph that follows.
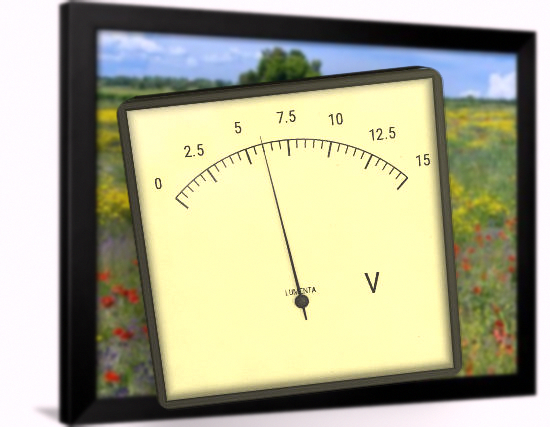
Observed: 6 V
